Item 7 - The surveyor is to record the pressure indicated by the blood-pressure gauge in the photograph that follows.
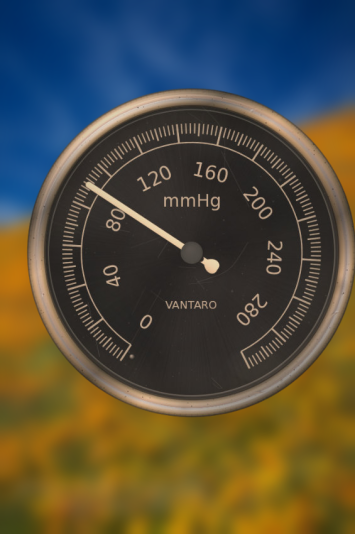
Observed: 90 mmHg
